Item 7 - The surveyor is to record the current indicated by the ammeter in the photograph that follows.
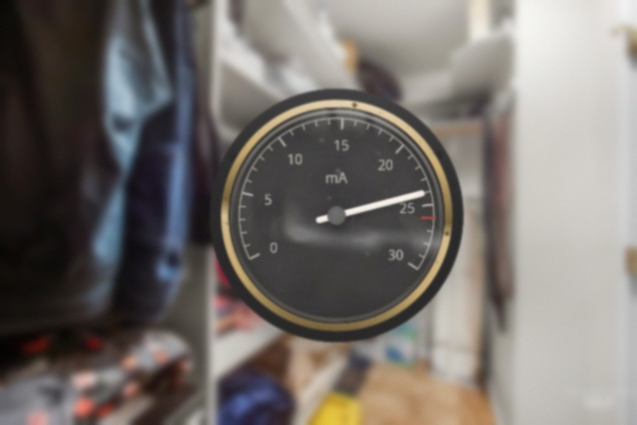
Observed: 24 mA
